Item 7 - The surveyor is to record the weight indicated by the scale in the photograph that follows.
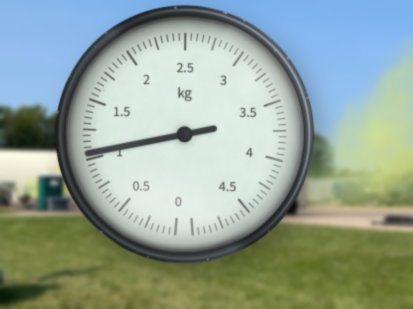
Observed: 1.05 kg
